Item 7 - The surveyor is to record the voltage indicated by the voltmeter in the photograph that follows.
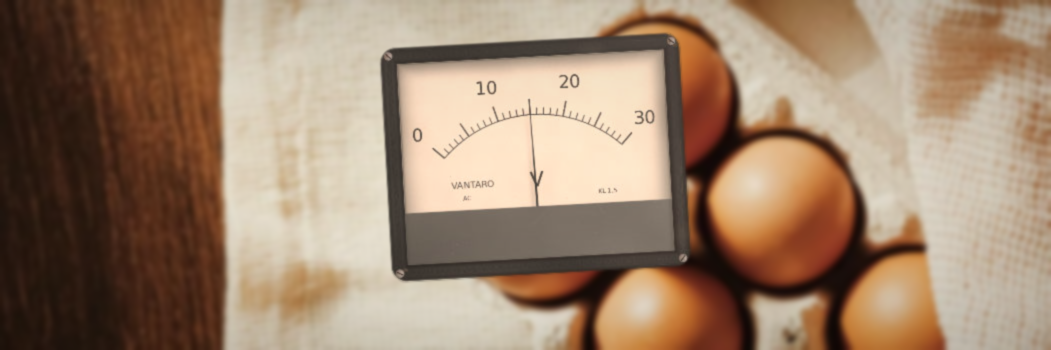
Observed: 15 V
